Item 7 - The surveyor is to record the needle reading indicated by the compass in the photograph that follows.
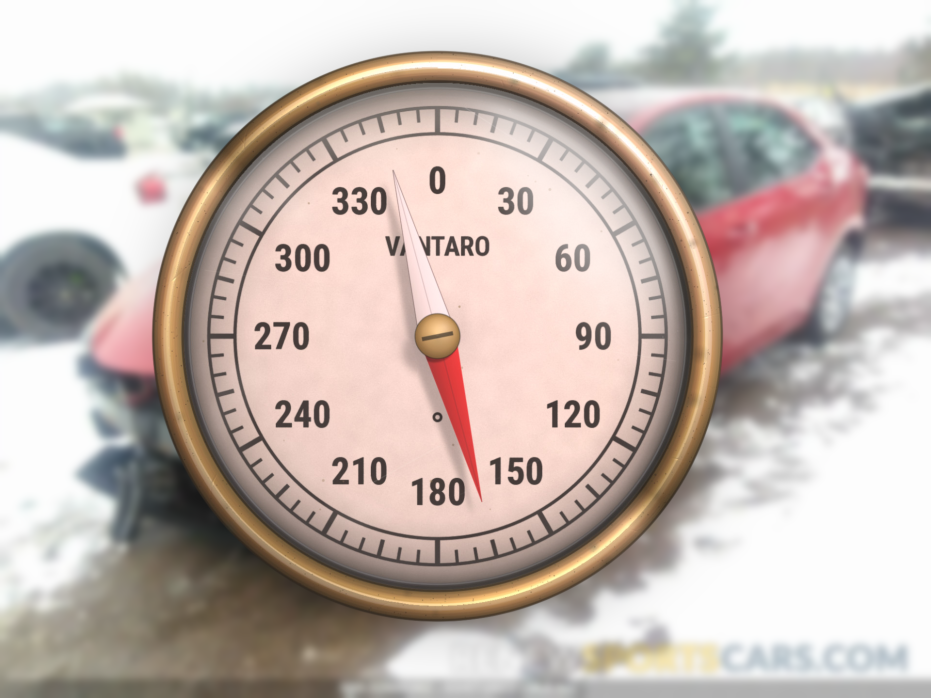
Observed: 165 °
